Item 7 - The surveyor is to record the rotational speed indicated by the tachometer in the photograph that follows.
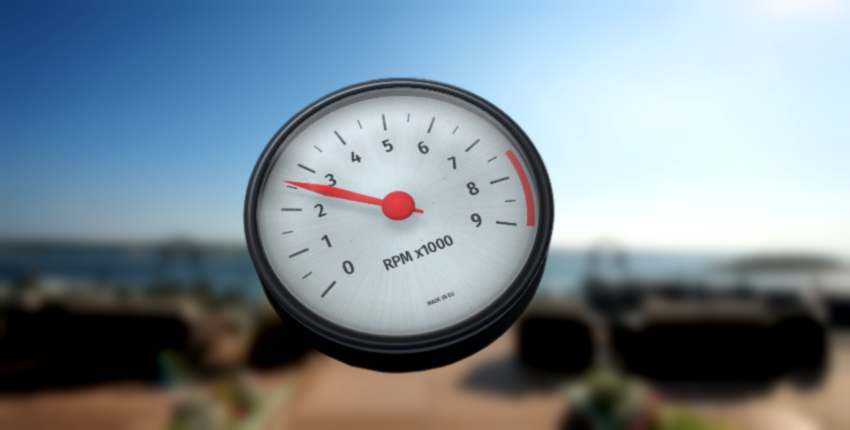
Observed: 2500 rpm
